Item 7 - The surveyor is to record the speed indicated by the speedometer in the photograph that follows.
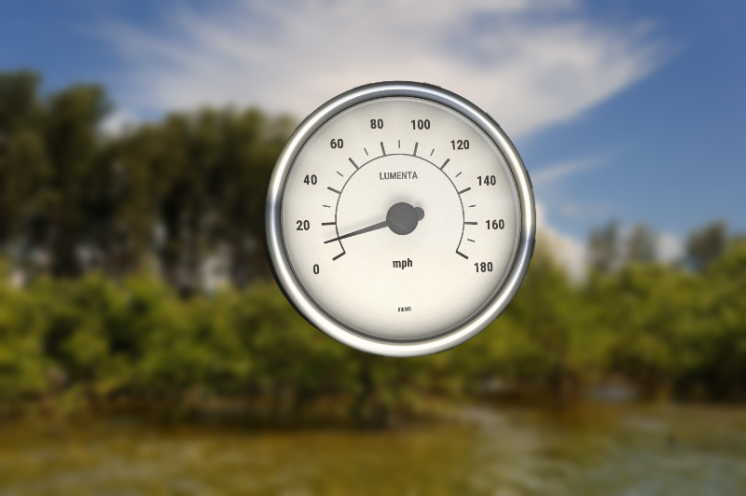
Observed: 10 mph
